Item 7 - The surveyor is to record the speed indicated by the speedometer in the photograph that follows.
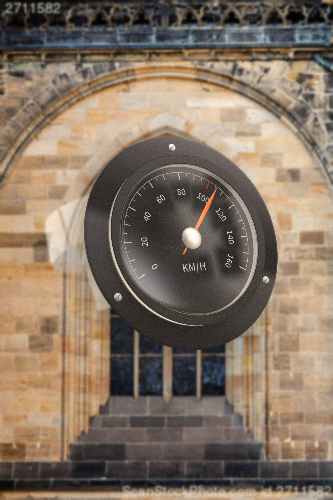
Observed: 105 km/h
